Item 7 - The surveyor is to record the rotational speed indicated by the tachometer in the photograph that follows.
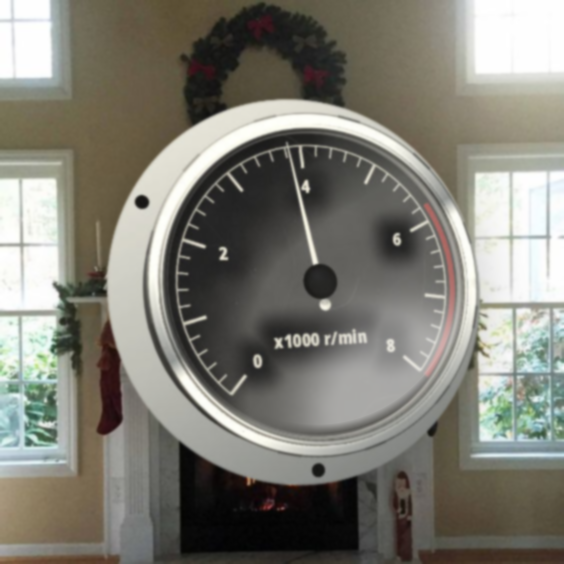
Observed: 3800 rpm
